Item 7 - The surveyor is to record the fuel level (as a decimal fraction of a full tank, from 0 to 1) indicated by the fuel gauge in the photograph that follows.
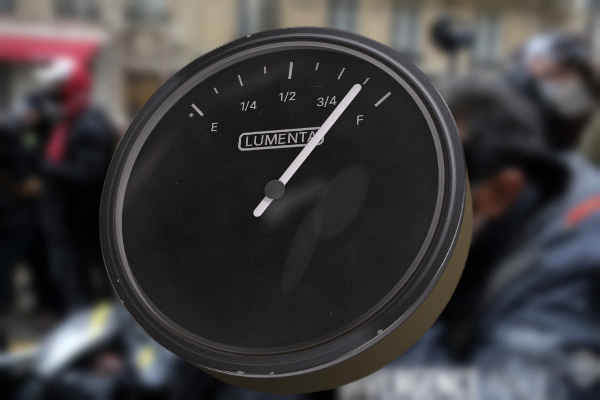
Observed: 0.875
